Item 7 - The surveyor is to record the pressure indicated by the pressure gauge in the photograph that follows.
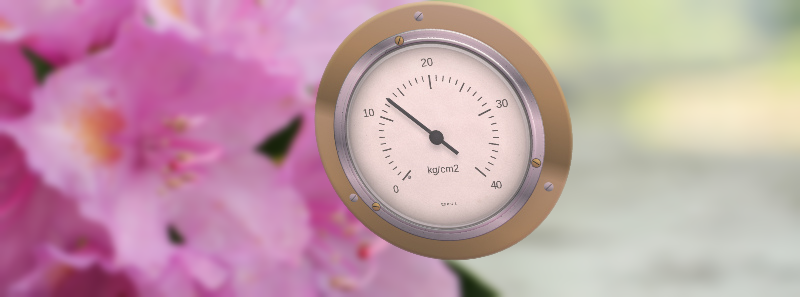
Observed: 13 kg/cm²
